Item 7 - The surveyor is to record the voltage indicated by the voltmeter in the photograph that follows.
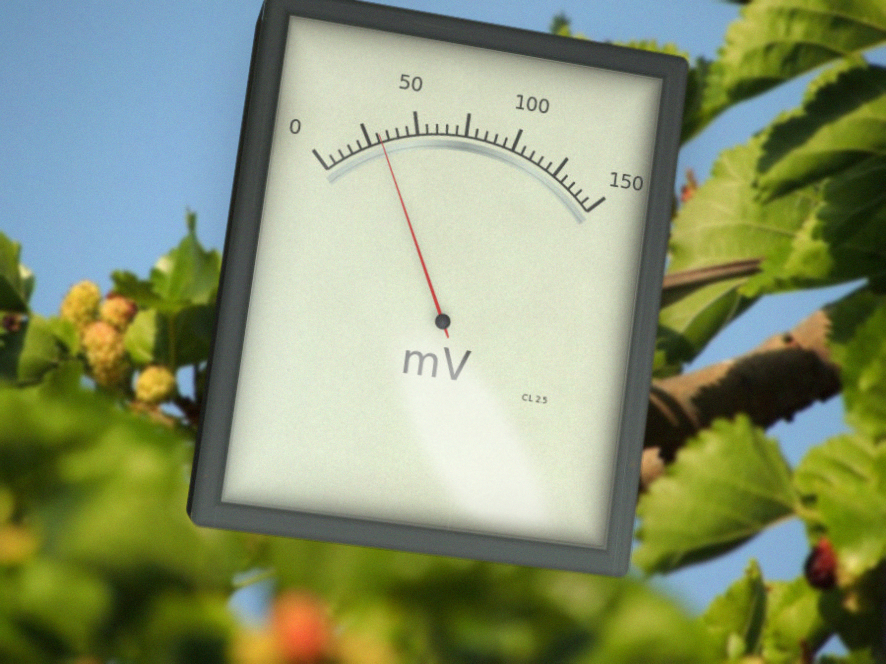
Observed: 30 mV
